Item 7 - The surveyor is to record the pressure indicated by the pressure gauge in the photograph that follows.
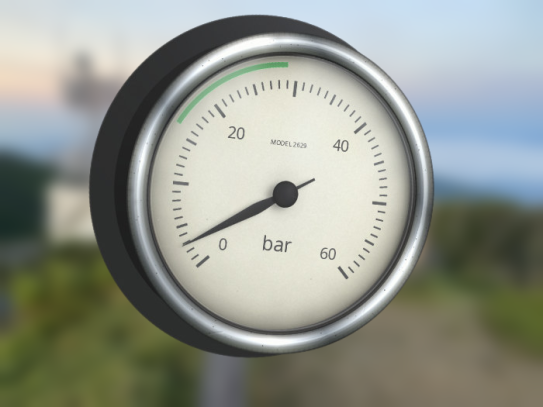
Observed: 3 bar
